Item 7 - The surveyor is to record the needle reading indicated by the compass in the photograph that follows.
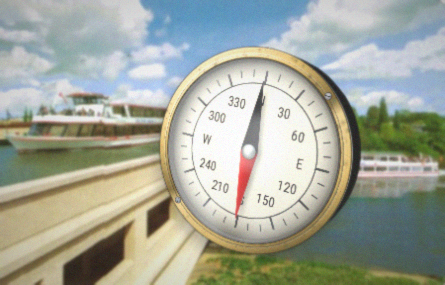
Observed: 180 °
